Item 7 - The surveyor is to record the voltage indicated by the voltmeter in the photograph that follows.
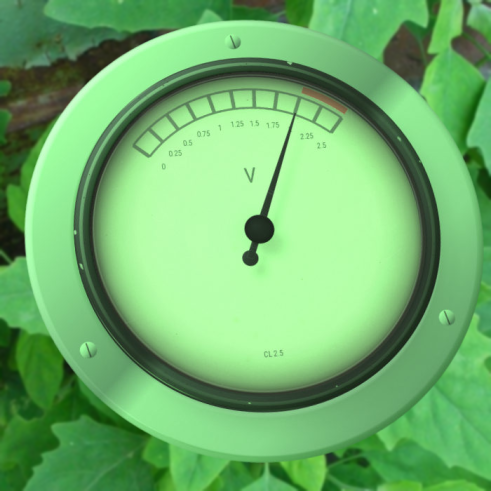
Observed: 2 V
